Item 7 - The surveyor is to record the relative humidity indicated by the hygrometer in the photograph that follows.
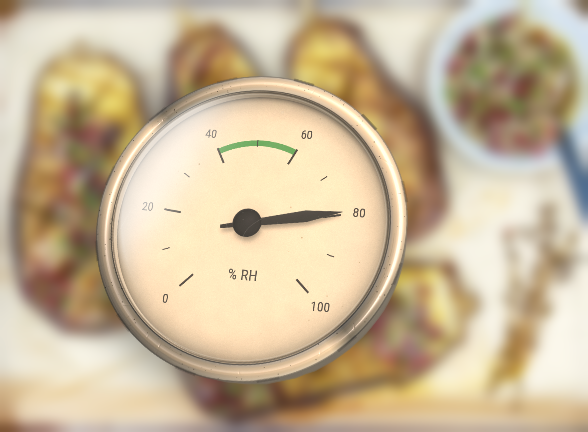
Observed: 80 %
